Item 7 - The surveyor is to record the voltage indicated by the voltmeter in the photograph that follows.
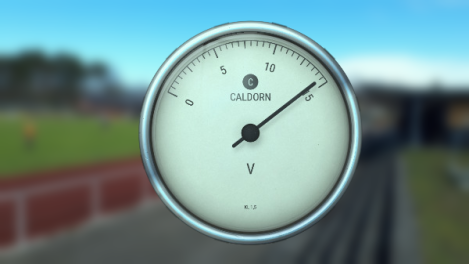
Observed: 14.5 V
